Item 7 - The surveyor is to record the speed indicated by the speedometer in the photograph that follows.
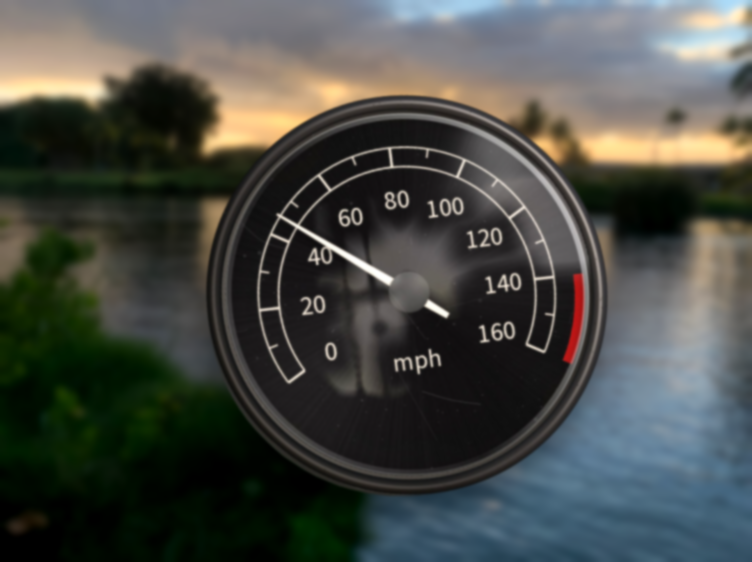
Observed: 45 mph
